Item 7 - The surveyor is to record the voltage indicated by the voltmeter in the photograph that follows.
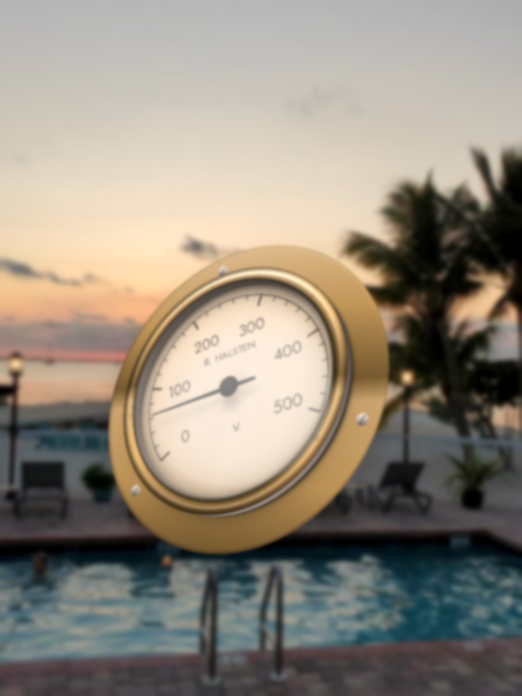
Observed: 60 V
